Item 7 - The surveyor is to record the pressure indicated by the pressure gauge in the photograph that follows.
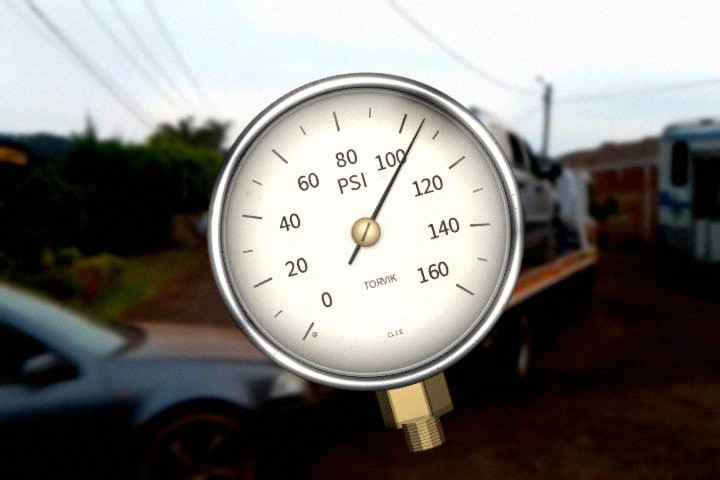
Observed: 105 psi
